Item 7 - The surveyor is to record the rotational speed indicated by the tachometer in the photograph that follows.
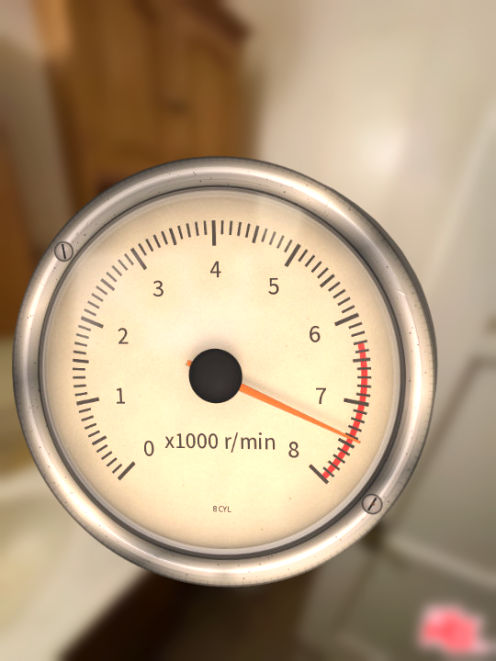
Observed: 7400 rpm
